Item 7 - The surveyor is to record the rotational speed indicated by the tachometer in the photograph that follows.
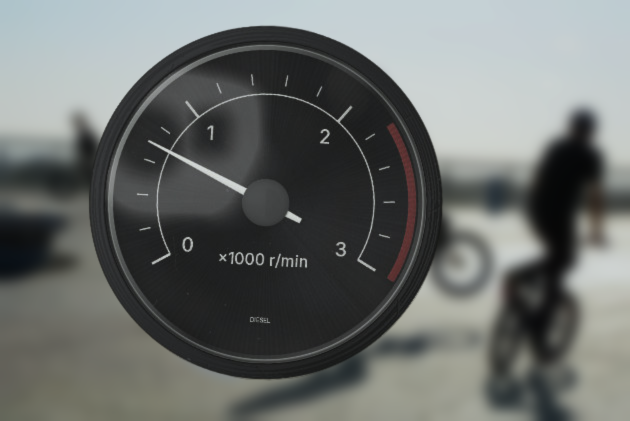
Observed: 700 rpm
